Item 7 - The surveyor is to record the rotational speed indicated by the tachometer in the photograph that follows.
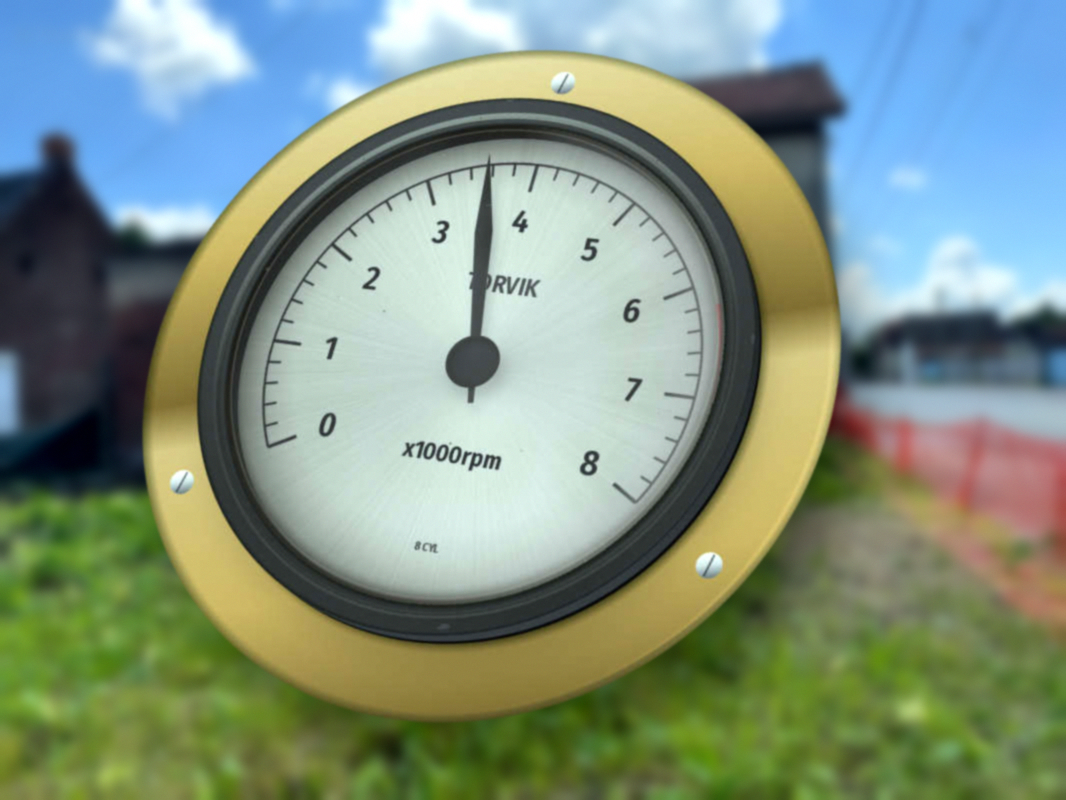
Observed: 3600 rpm
